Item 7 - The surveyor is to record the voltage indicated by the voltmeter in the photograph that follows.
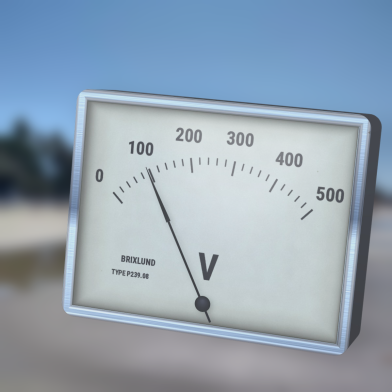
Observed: 100 V
